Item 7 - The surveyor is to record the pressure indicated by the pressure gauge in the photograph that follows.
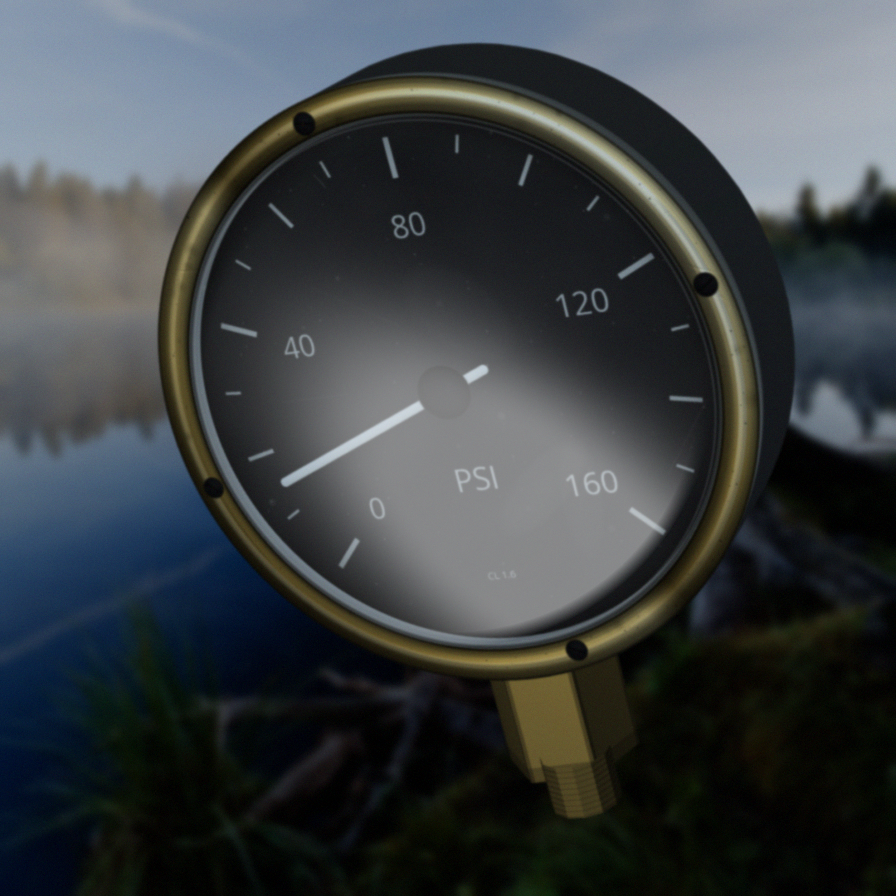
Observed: 15 psi
